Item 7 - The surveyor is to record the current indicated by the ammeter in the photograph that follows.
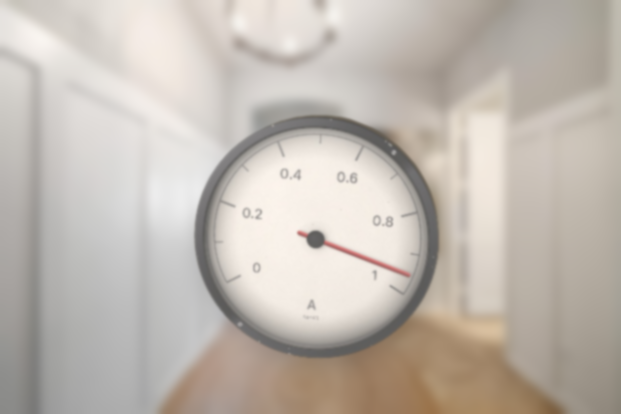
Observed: 0.95 A
